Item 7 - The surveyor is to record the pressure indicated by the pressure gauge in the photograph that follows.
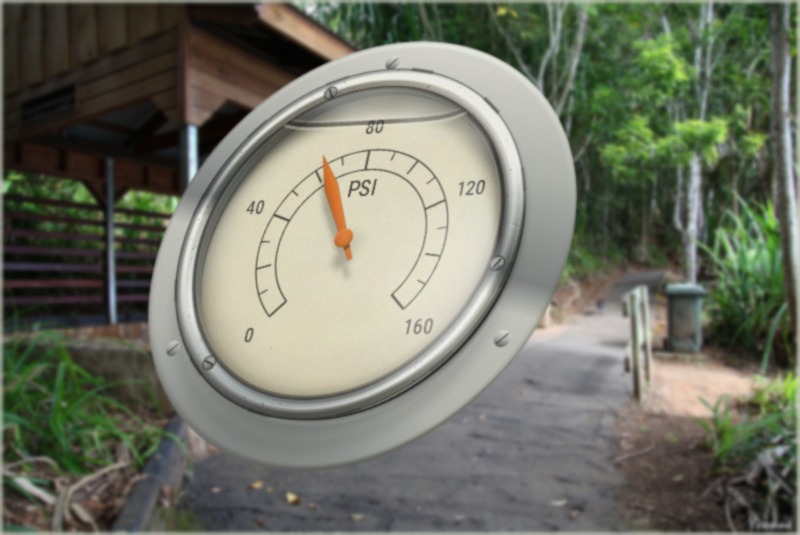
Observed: 65 psi
